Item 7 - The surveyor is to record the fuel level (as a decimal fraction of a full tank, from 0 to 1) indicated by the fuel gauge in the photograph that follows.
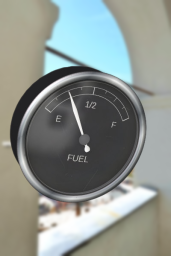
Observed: 0.25
